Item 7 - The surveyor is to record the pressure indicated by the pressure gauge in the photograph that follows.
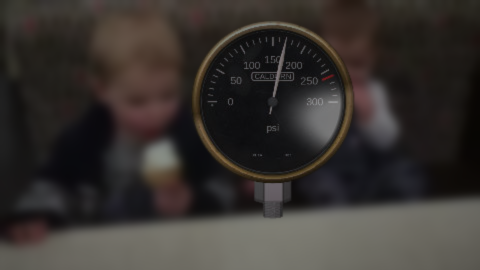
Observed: 170 psi
